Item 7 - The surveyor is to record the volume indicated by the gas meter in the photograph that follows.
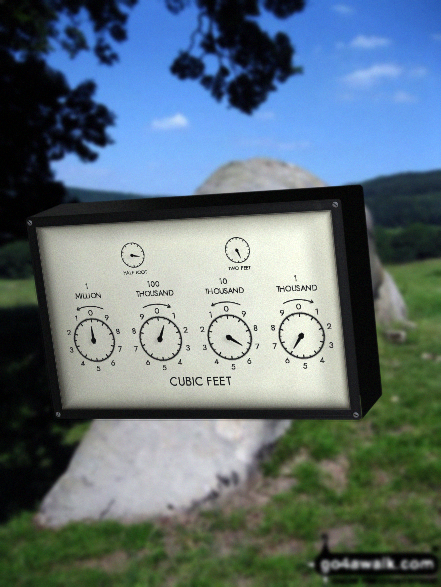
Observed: 6600 ft³
